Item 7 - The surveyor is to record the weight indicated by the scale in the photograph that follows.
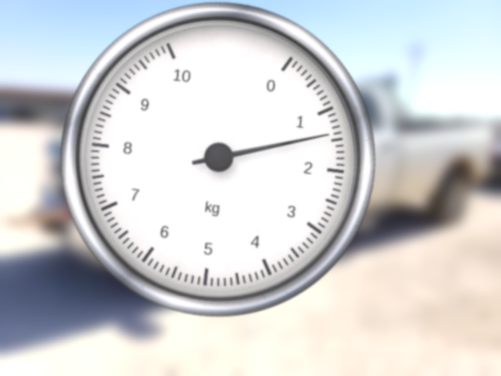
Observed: 1.4 kg
